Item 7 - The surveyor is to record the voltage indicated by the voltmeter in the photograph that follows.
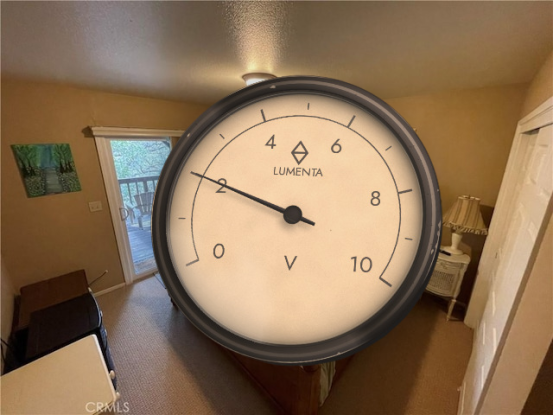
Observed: 2 V
